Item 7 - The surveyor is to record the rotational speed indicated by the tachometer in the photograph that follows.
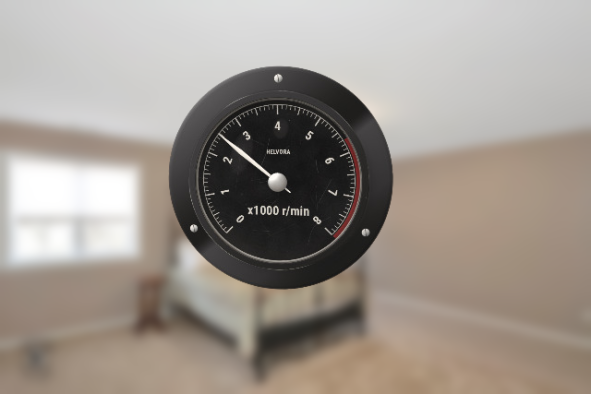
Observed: 2500 rpm
